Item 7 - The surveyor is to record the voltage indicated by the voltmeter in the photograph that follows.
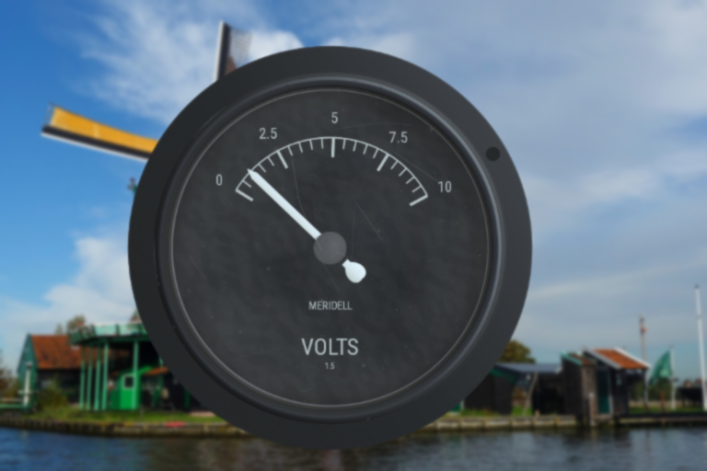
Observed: 1 V
